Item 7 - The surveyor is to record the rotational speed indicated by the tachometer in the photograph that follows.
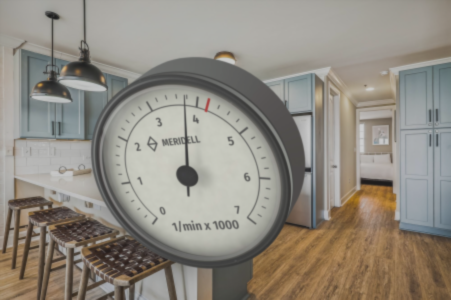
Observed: 3800 rpm
